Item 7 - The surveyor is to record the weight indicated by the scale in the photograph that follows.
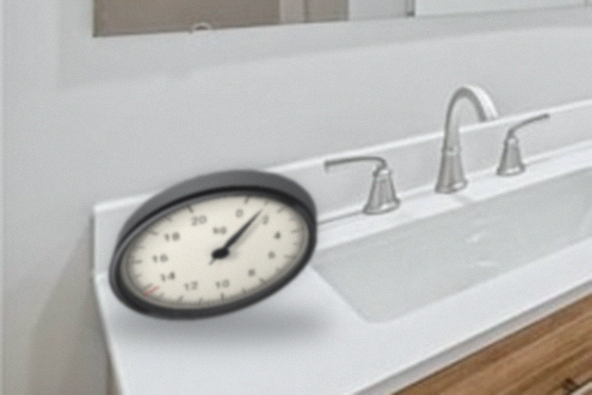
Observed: 1 kg
